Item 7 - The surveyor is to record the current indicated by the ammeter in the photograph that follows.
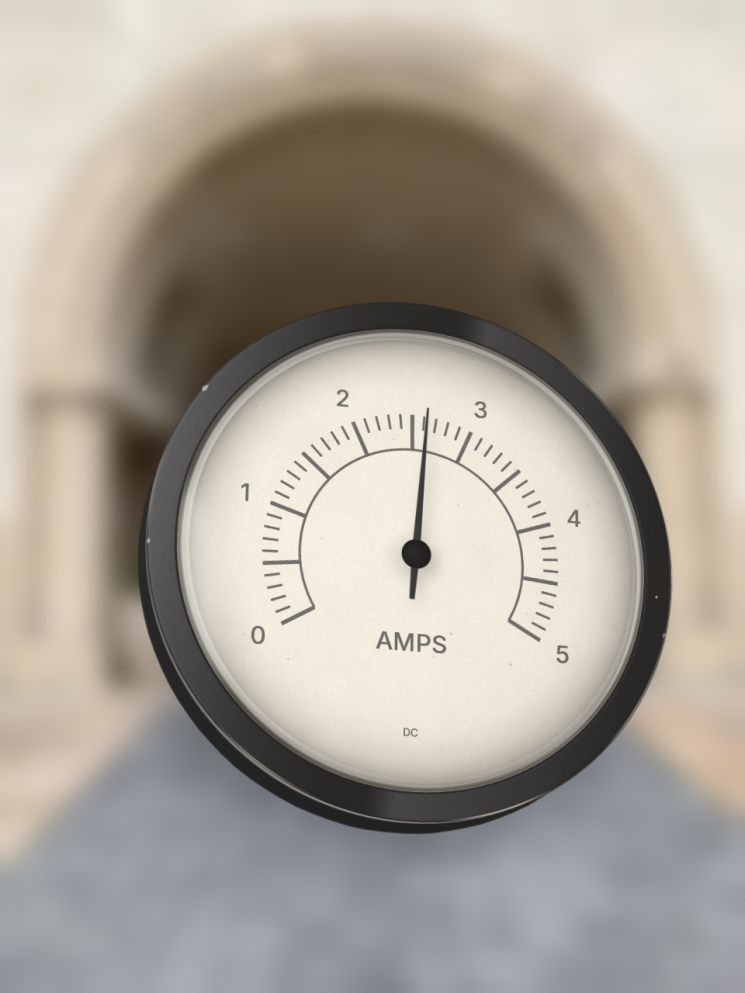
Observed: 2.6 A
